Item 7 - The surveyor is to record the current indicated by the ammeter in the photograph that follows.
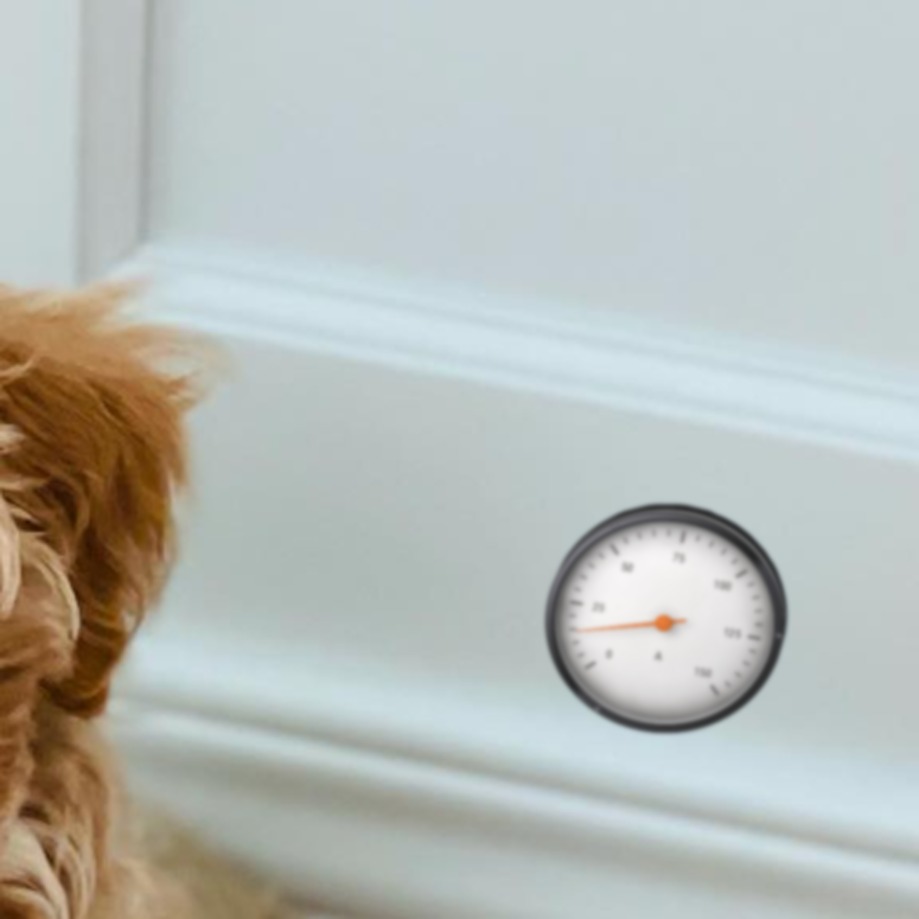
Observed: 15 A
